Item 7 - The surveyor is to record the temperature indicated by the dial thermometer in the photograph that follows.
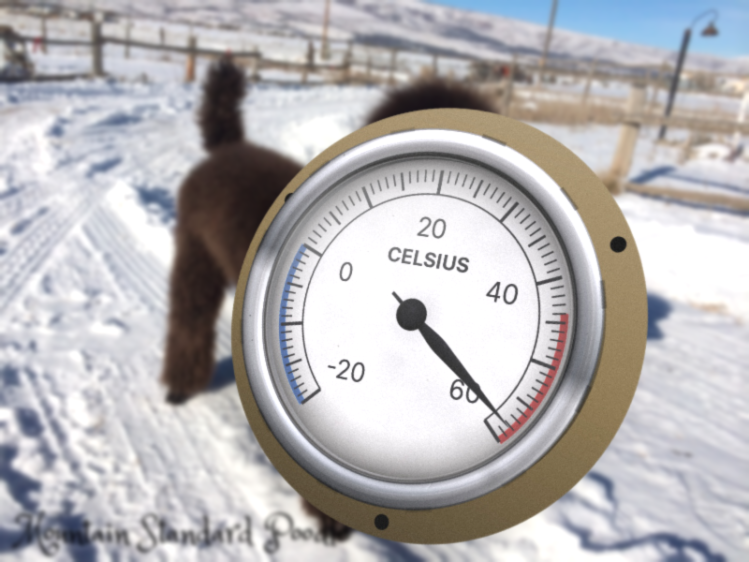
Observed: 58 °C
